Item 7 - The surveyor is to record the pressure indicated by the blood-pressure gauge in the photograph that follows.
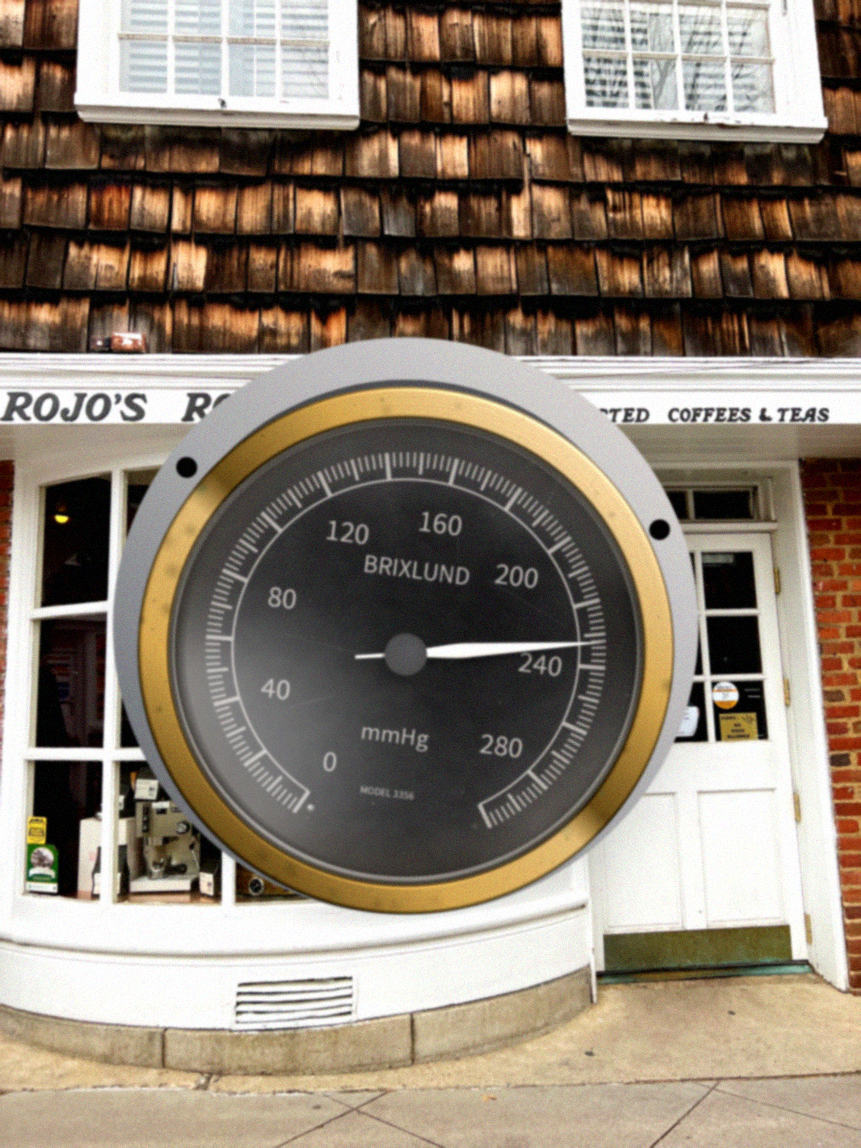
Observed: 232 mmHg
